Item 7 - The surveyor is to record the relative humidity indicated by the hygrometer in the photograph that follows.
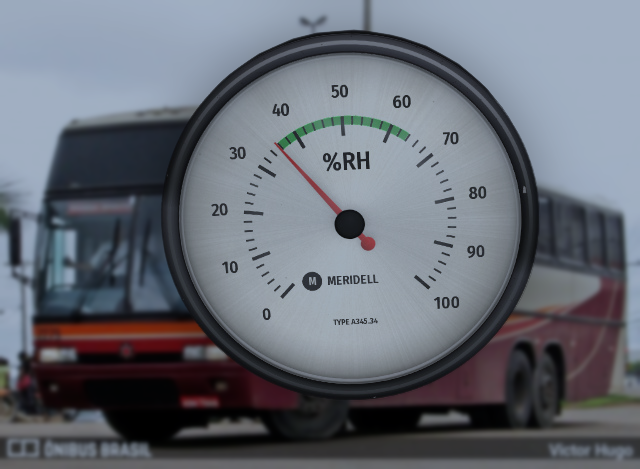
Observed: 36 %
